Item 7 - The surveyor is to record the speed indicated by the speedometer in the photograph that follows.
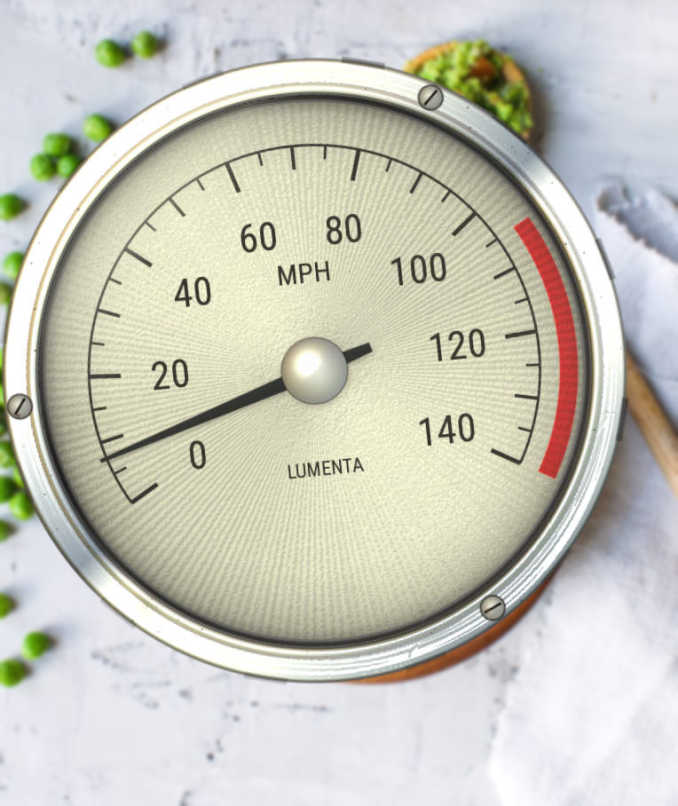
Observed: 7.5 mph
